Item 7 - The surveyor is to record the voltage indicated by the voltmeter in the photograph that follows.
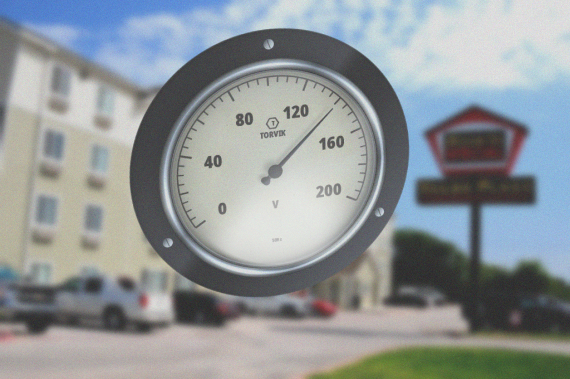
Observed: 140 V
